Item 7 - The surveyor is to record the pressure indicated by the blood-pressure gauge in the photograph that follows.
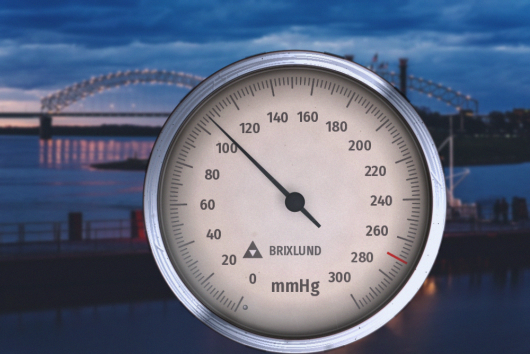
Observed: 106 mmHg
